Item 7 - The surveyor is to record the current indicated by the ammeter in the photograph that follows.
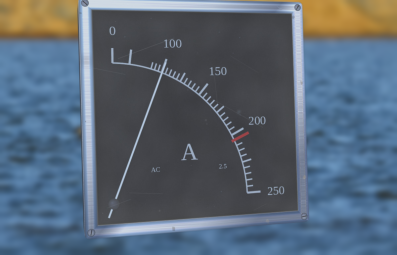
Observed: 100 A
